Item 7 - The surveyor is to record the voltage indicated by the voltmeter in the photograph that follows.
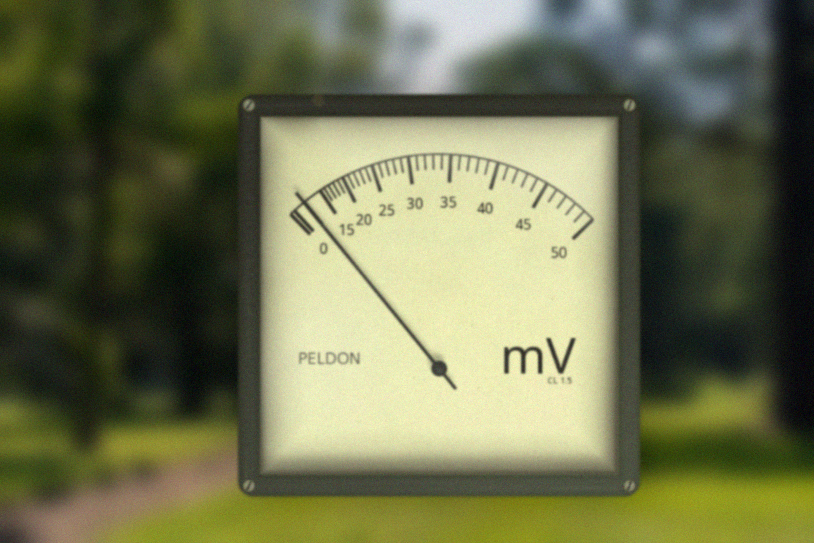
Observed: 10 mV
